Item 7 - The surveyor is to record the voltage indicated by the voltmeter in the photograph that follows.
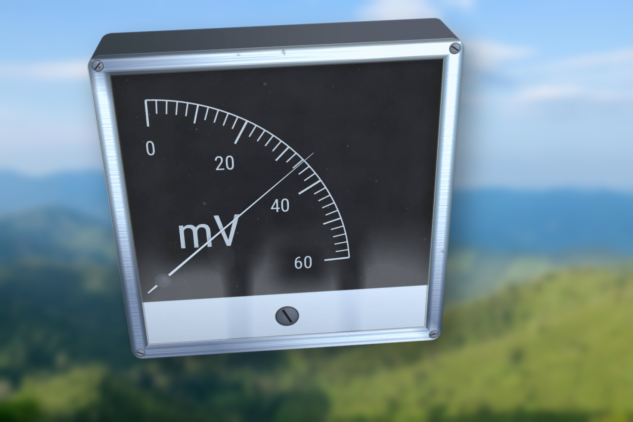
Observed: 34 mV
